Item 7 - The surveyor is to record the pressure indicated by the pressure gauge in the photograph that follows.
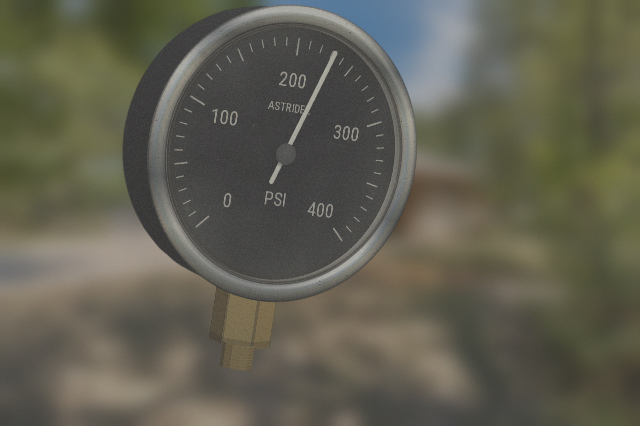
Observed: 230 psi
